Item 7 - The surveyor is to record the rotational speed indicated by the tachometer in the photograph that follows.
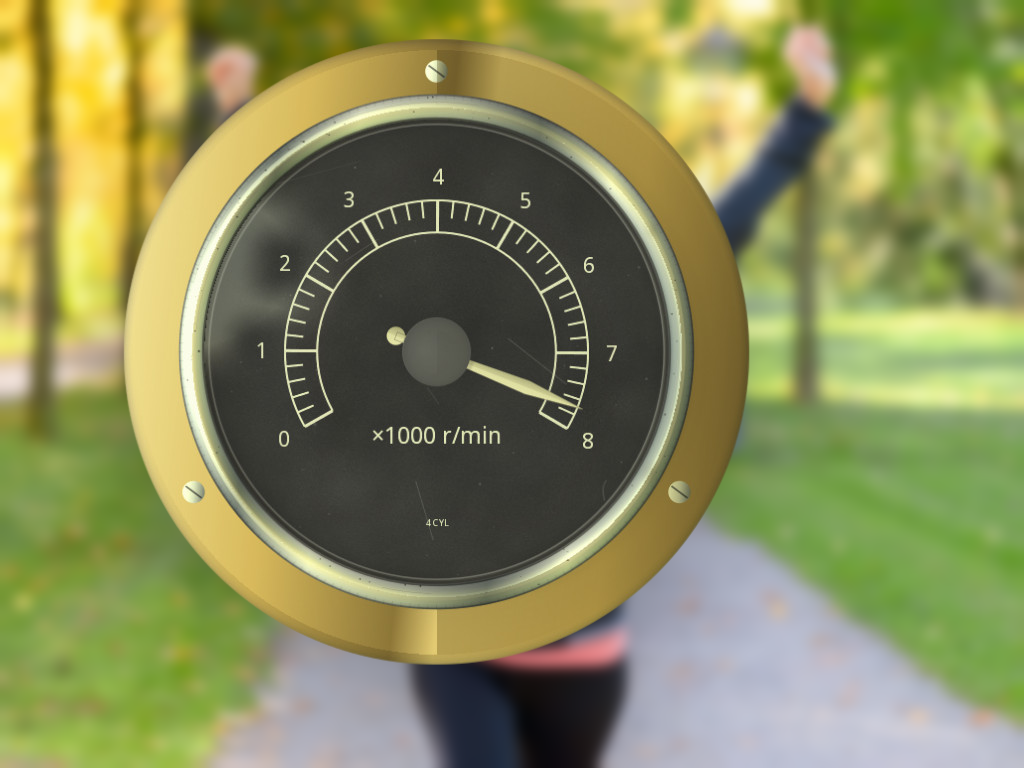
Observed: 7700 rpm
